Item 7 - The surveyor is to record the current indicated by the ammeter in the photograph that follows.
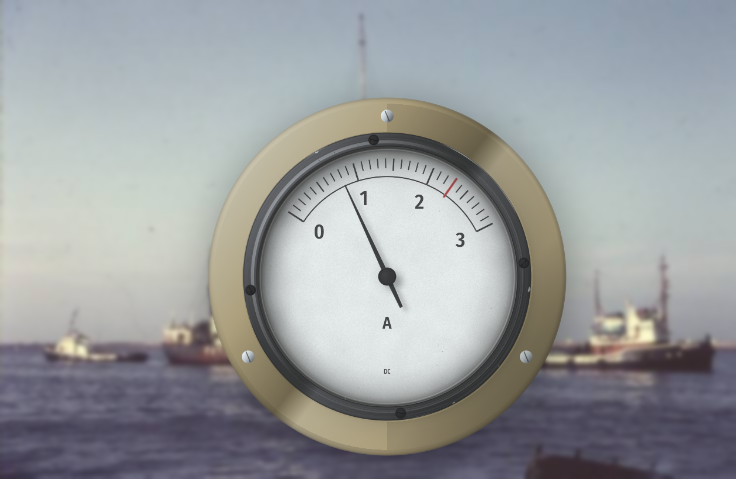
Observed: 0.8 A
